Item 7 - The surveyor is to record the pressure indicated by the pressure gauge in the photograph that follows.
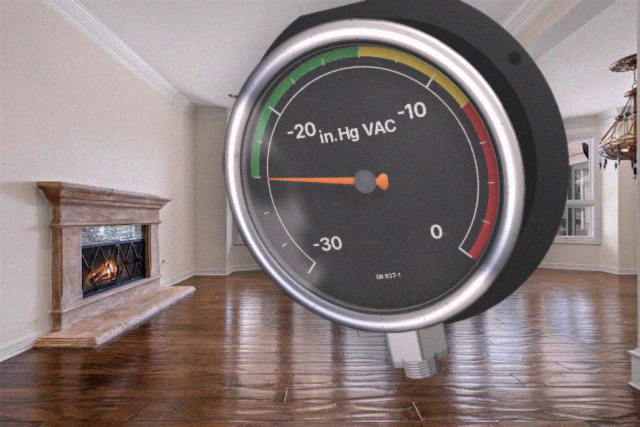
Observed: -24 inHg
